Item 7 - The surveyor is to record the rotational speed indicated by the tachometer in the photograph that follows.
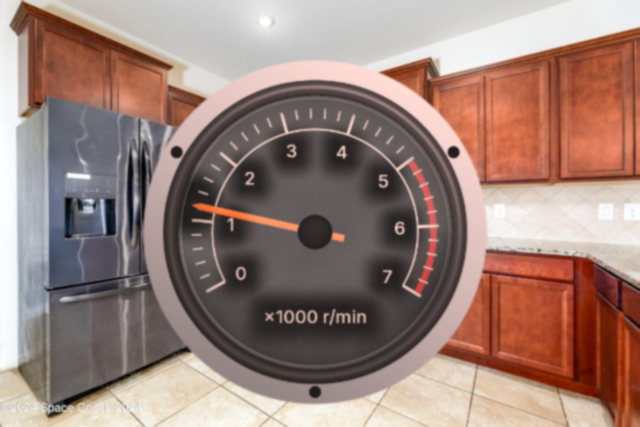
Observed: 1200 rpm
